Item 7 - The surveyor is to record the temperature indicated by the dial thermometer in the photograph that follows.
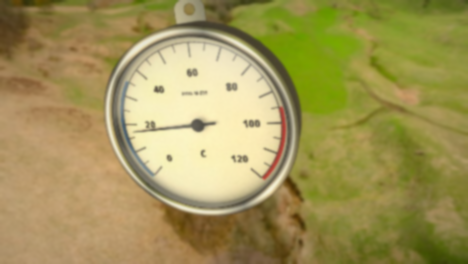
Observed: 17.5 °C
